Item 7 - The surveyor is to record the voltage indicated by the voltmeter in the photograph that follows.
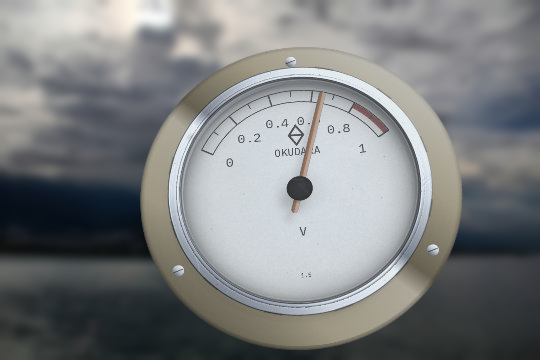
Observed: 0.65 V
